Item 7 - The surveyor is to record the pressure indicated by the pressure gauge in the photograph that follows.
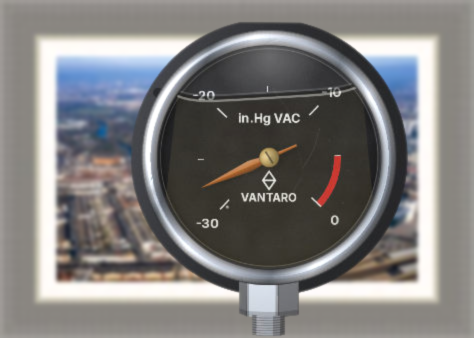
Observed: -27.5 inHg
